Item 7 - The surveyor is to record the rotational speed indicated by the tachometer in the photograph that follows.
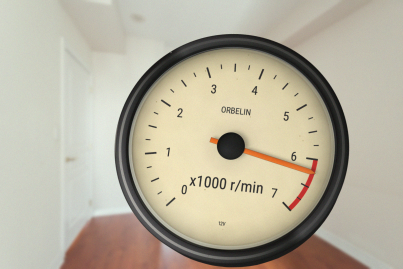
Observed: 6250 rpm
